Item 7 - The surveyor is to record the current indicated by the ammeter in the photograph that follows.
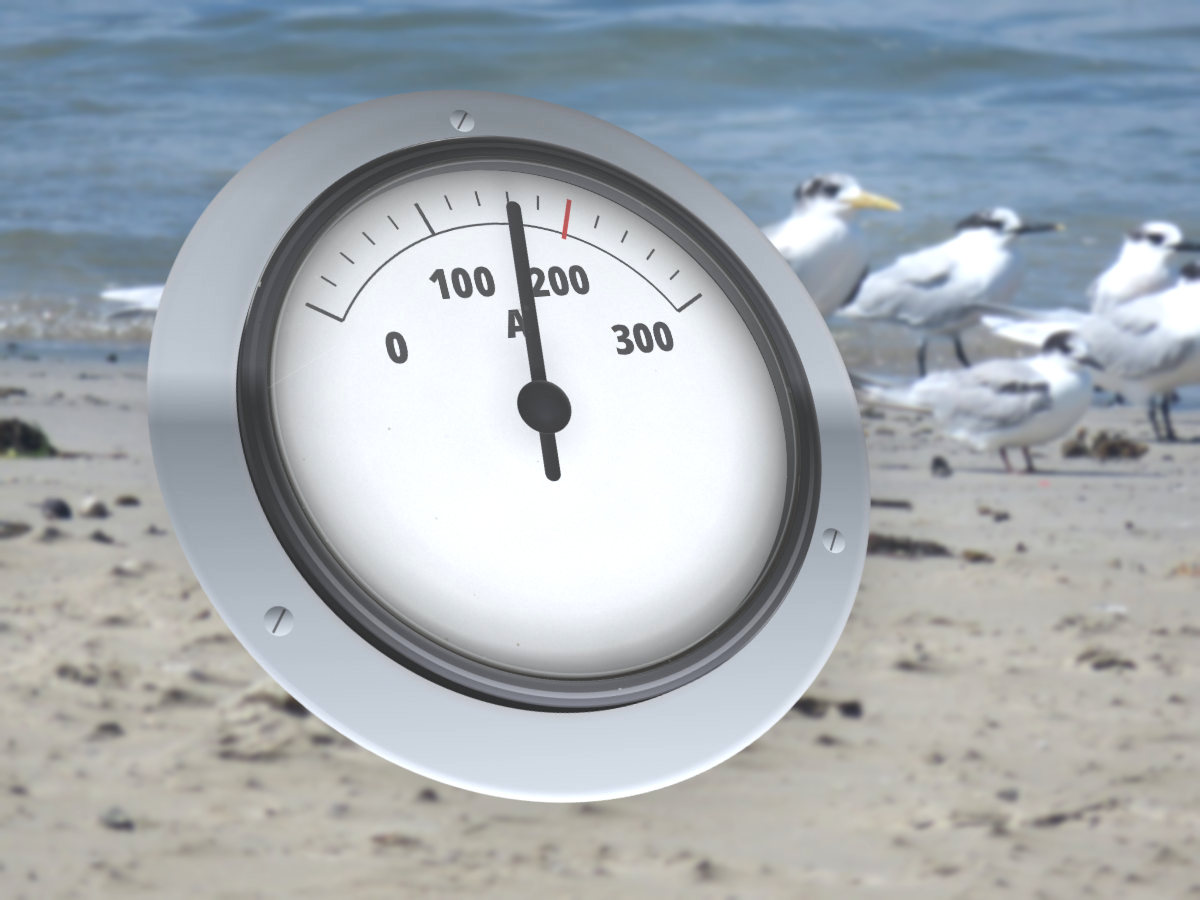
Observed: 160 A
